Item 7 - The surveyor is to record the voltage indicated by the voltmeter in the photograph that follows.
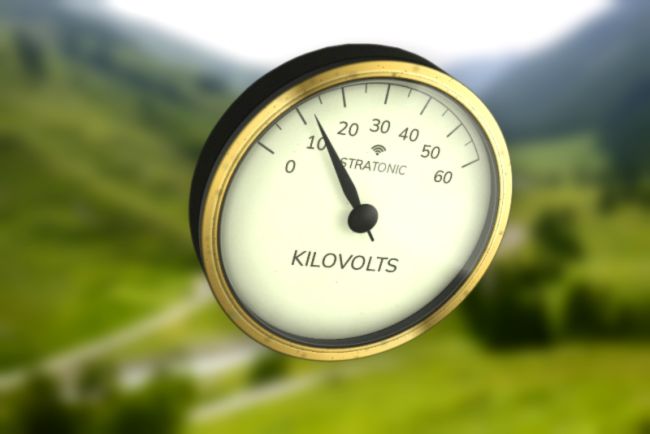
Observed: 12.5 kV
